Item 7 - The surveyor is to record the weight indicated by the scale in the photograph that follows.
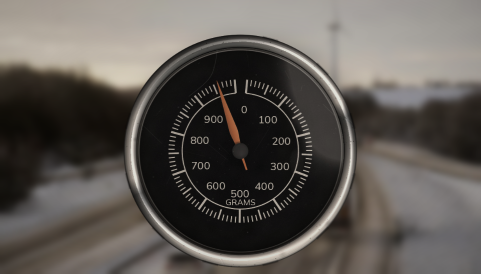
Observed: 960 g
